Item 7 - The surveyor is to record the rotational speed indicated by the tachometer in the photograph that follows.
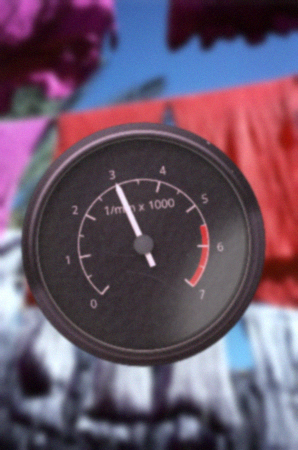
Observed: 3000 rpm
